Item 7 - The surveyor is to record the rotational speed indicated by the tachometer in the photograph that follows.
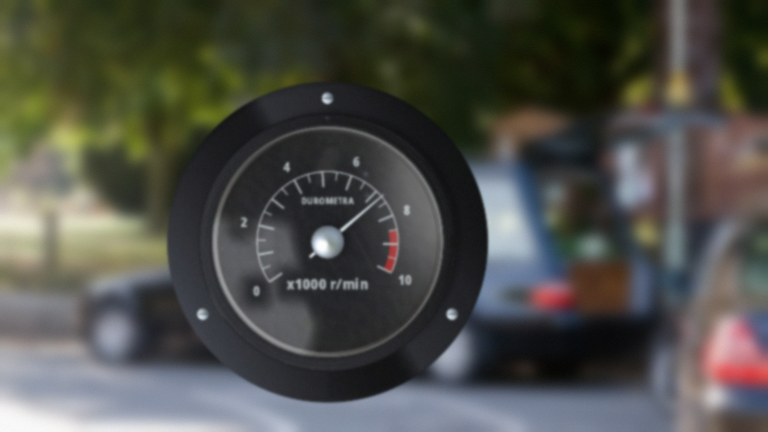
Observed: 7250 rpm
